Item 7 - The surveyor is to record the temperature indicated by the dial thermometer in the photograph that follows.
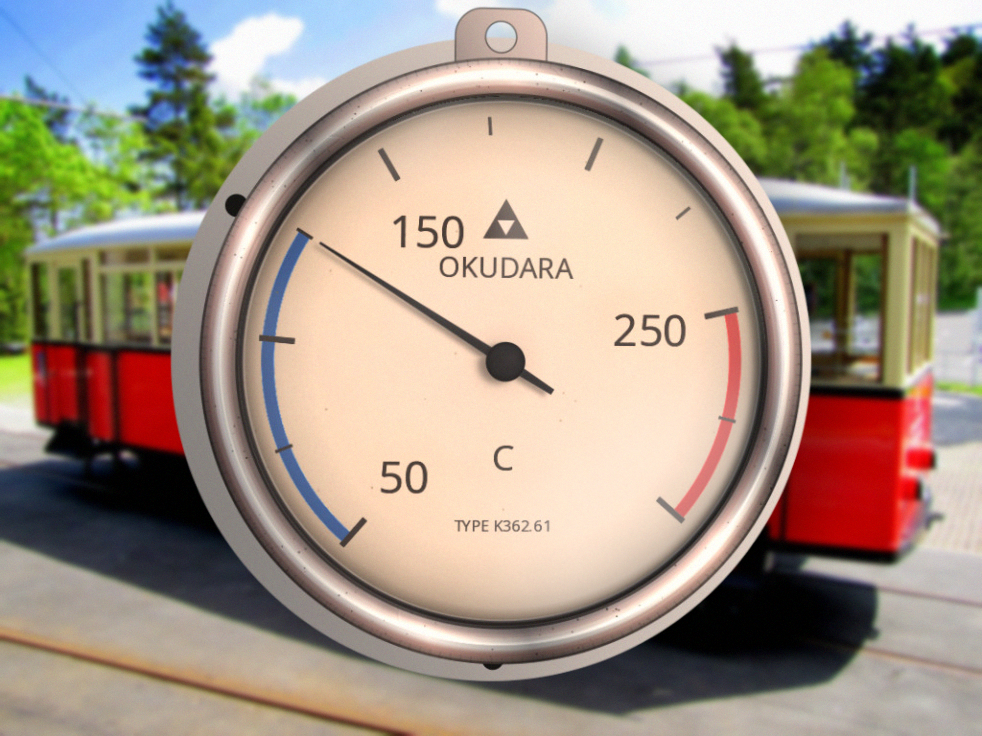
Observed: 125 °C
